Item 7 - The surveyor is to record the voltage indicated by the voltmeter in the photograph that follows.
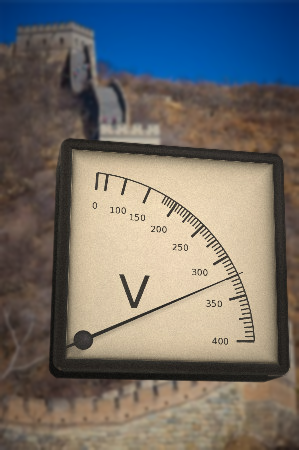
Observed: 325 V
